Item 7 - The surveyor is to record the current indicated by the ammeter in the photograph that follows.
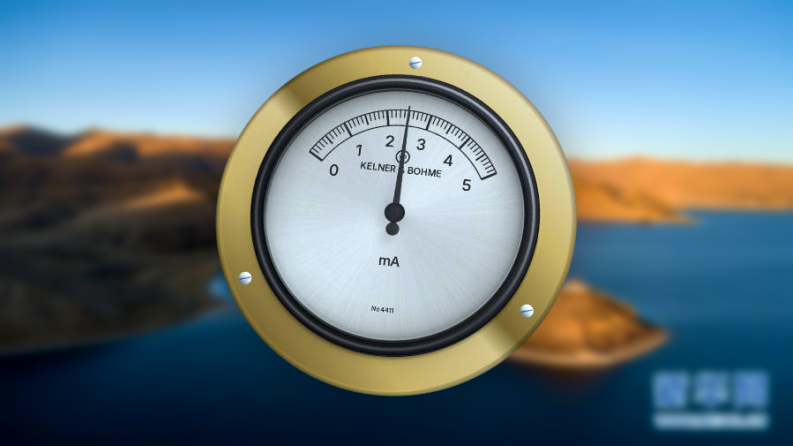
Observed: 2.5 mA
